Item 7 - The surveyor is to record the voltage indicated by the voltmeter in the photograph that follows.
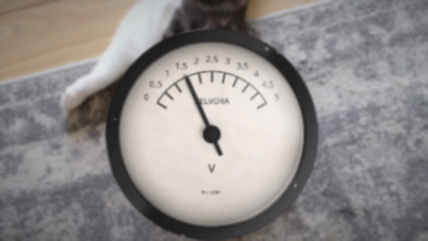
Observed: 1.5 V
